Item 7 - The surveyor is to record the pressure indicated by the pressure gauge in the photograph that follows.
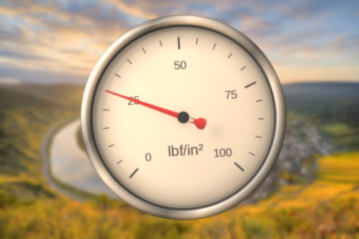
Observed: 25 psi
